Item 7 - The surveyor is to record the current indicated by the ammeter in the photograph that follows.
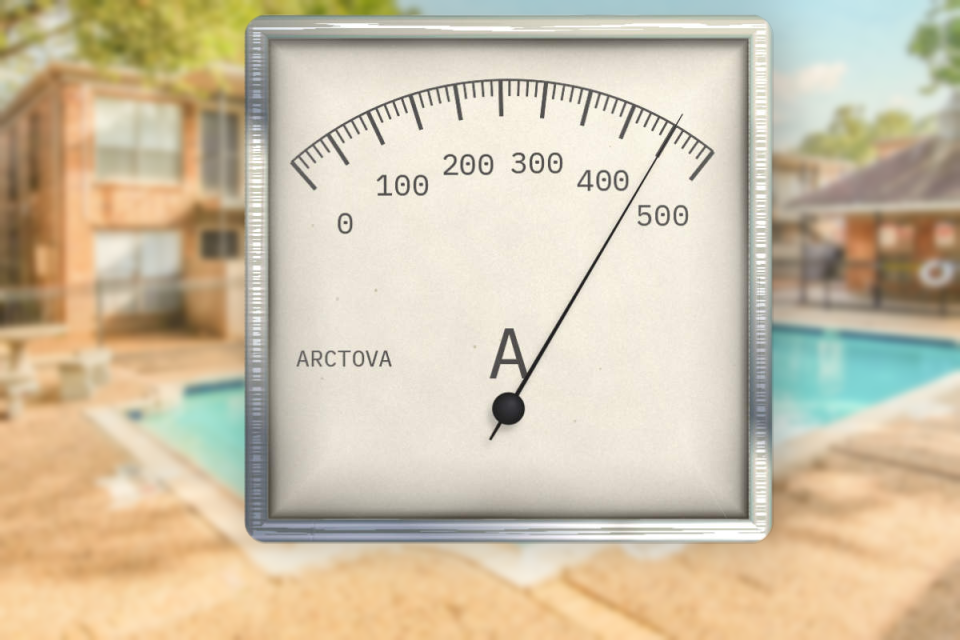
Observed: 450 A
